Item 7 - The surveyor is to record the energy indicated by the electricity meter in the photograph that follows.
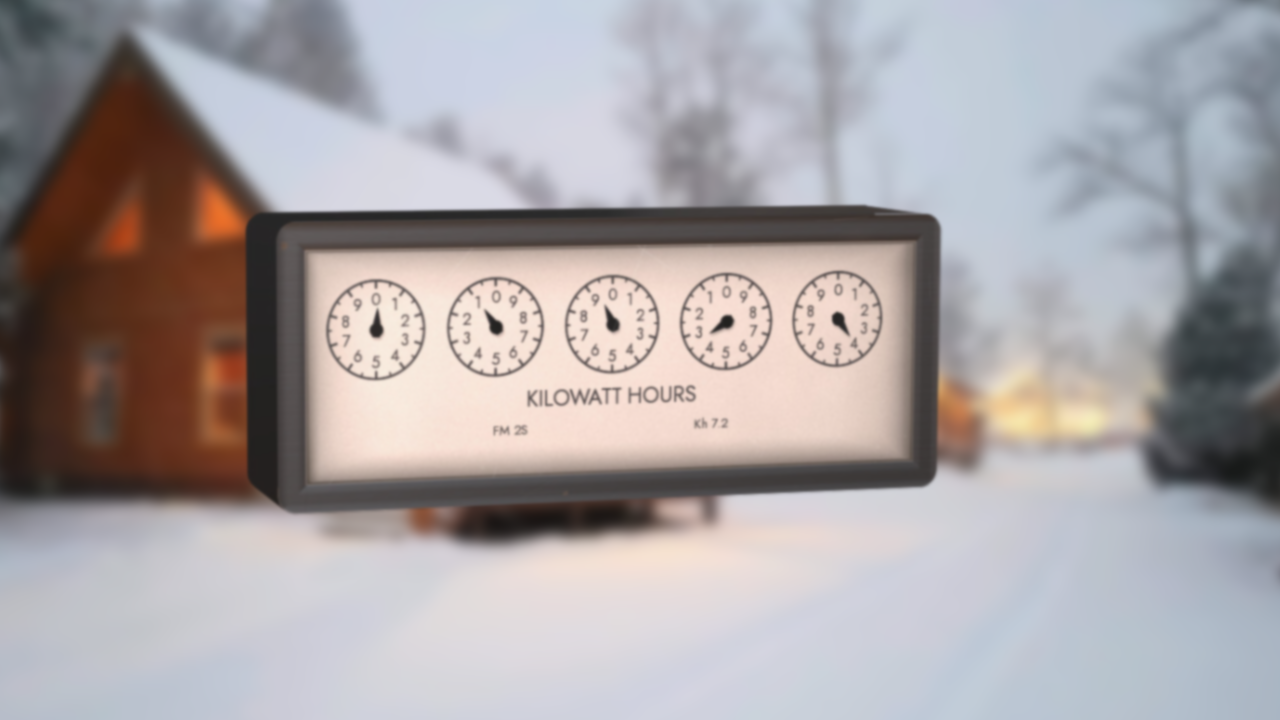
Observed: 934 kWh
